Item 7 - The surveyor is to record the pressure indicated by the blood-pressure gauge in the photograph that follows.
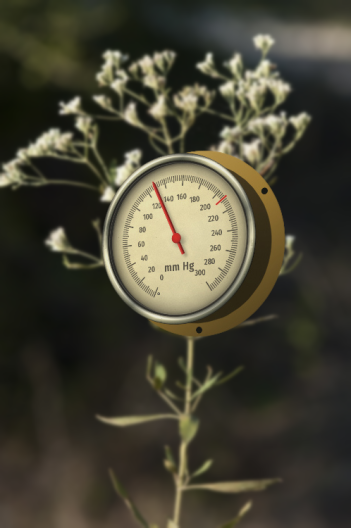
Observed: 130 mmHg
